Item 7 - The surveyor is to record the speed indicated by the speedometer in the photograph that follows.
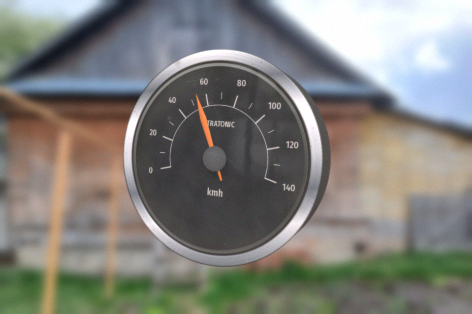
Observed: 55 km/h
